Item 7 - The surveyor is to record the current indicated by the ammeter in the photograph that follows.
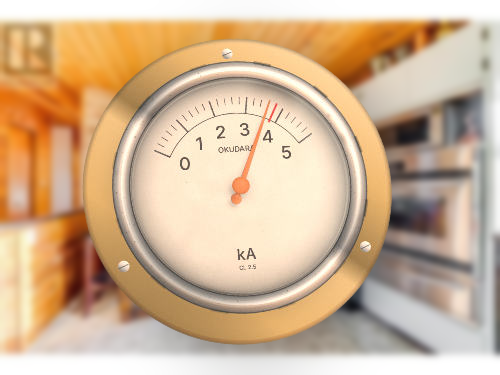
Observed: 3.6 kA
